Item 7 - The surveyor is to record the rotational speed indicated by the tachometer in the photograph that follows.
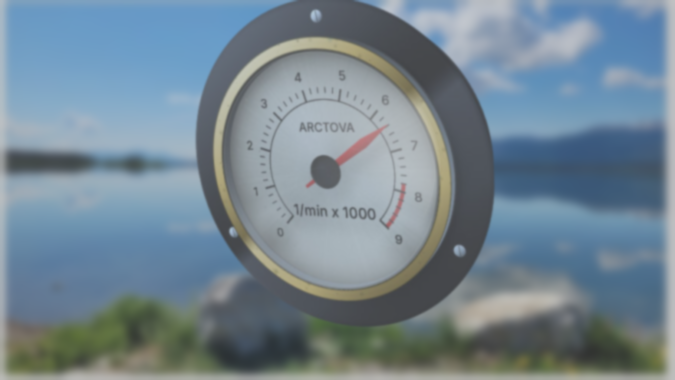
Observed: 6400 rpm
